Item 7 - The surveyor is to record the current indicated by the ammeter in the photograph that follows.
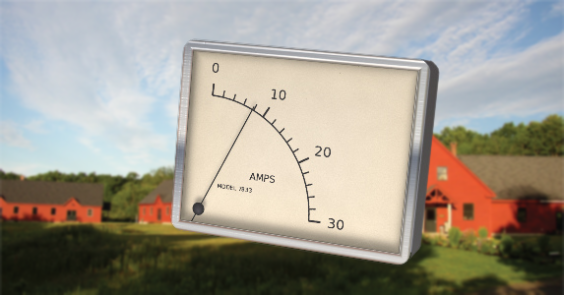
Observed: 8 A
